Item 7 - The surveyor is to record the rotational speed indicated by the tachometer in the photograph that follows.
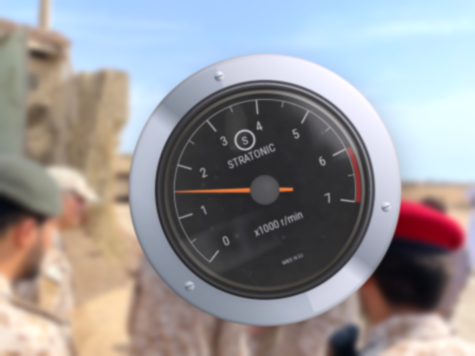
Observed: 1500 rpm
